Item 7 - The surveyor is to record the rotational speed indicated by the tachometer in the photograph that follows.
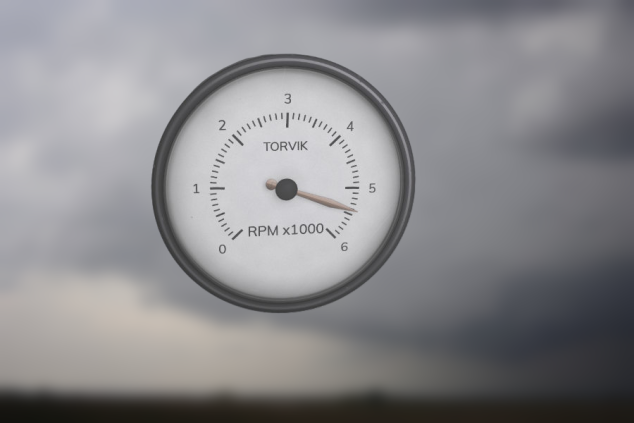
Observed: 5400 rpm
